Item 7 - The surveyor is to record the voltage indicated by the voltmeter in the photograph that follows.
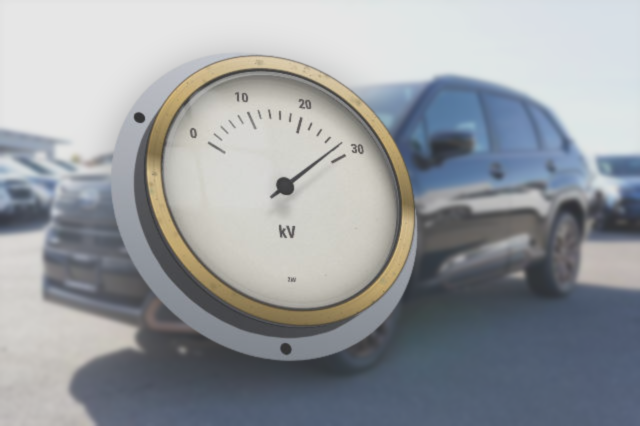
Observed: 28 kV
